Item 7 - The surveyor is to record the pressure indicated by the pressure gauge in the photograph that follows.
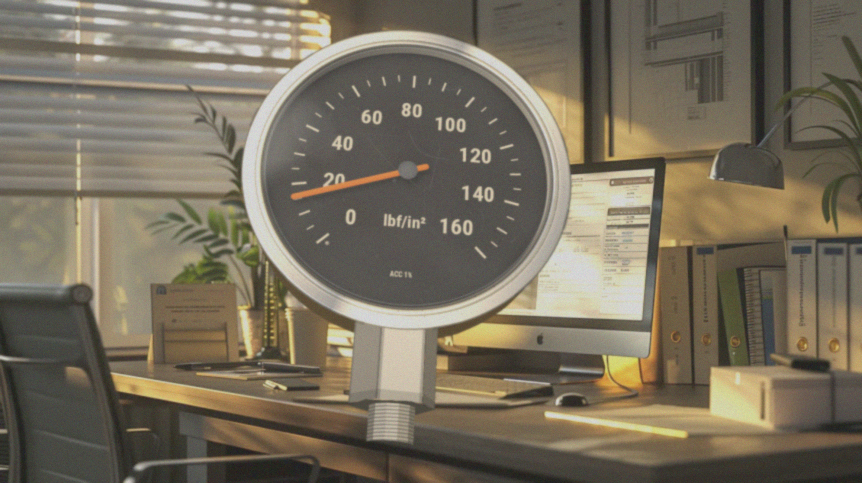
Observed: 15 psi
